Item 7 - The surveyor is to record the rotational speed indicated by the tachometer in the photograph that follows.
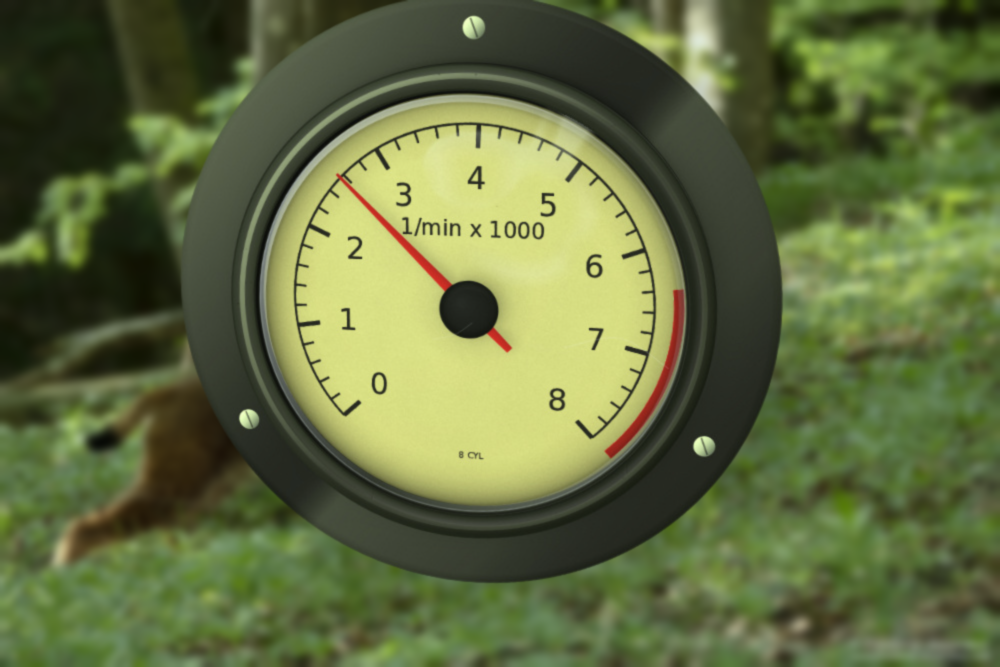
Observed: 2600 rpm
